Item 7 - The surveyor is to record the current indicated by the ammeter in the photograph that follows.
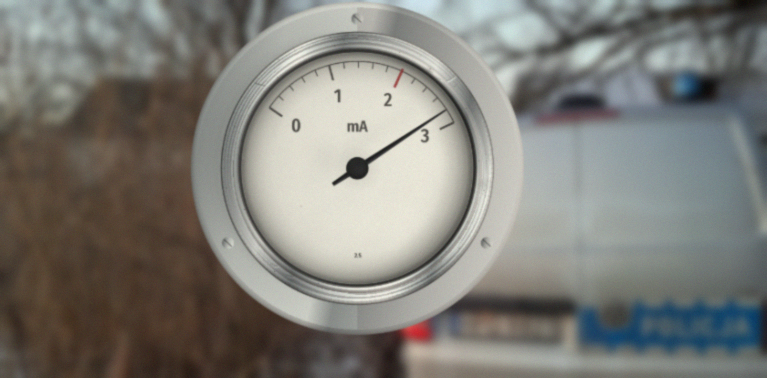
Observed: 2.8 mA
